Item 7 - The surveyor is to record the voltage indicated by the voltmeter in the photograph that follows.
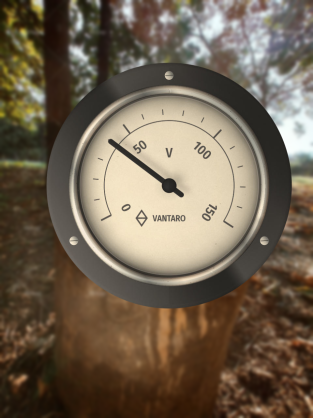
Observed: 40 V
